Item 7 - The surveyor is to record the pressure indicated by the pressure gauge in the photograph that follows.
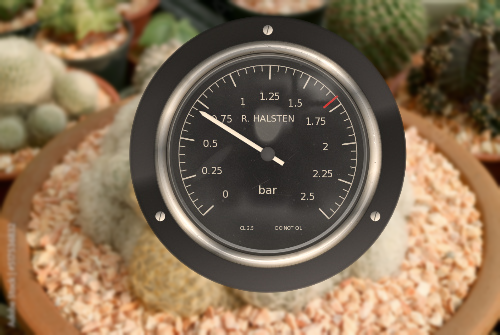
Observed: 0.7 bar
